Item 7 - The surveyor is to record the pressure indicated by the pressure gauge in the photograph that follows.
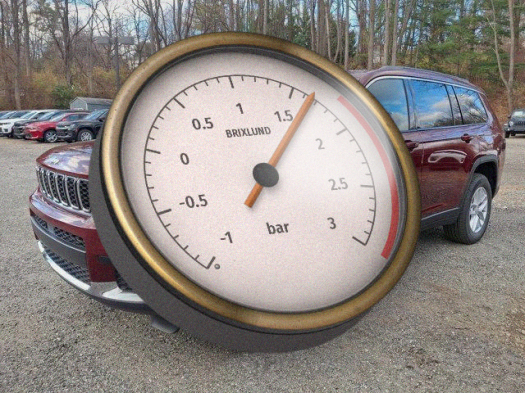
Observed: 1.65 bar
